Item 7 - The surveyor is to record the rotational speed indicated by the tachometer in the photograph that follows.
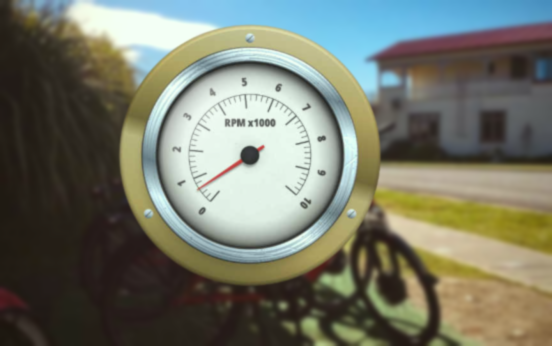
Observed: 600 rpm
